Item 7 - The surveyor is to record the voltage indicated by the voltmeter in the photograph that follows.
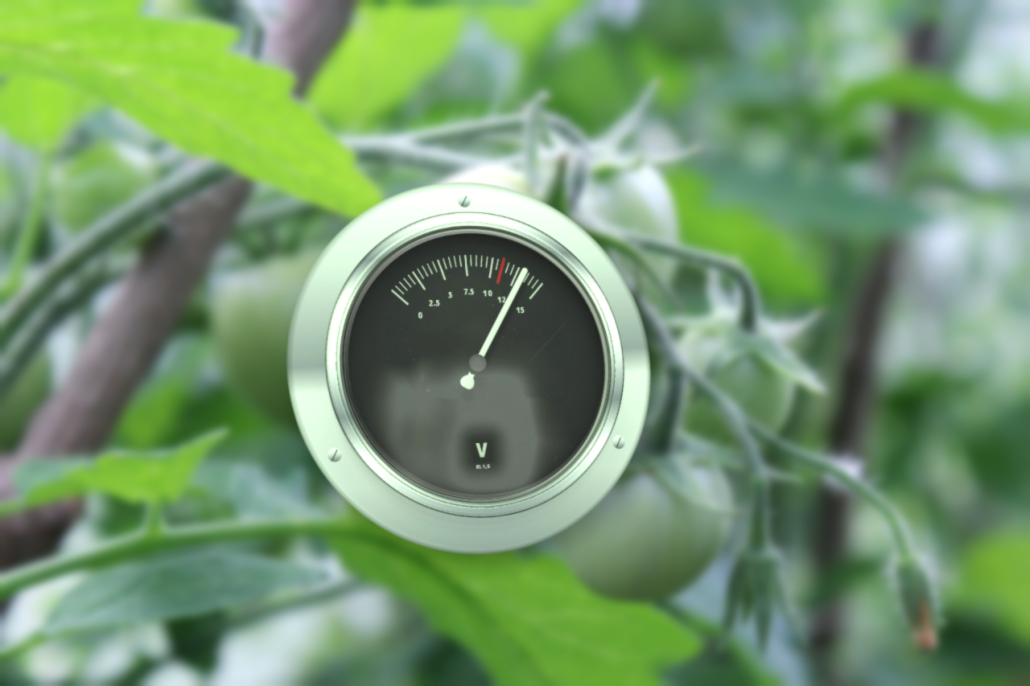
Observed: 13 V
